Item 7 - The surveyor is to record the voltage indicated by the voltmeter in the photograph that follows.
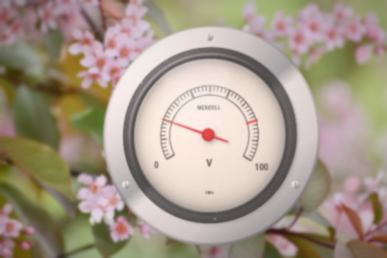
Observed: 20 V
